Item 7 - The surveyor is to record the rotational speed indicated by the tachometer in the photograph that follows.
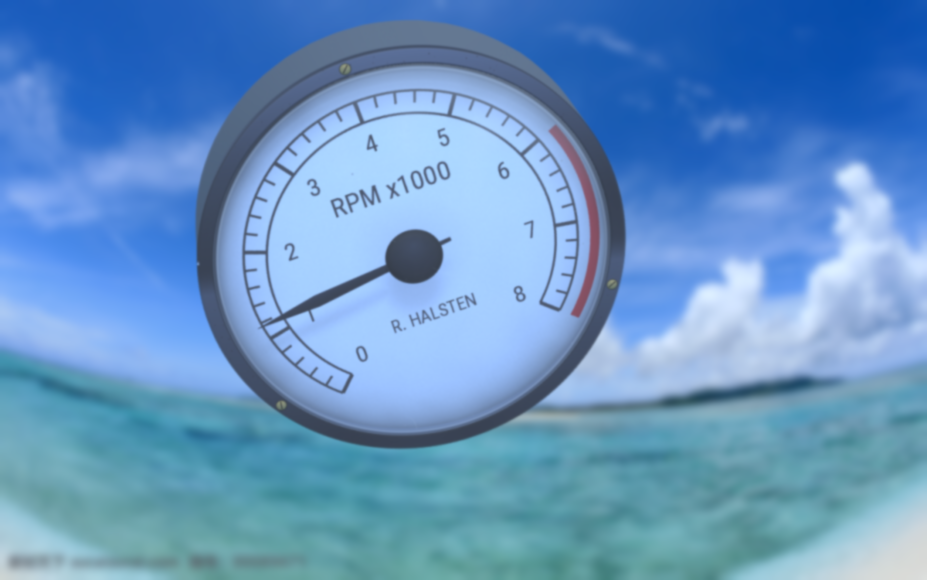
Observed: 1200 rpm
